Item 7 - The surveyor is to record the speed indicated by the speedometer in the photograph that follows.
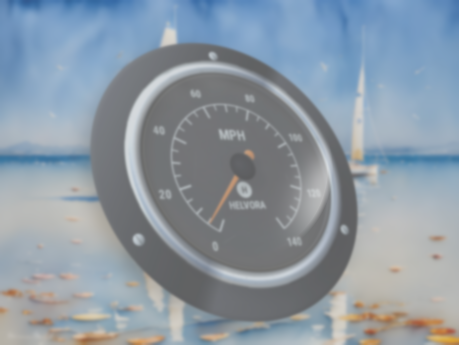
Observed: 5 mph
